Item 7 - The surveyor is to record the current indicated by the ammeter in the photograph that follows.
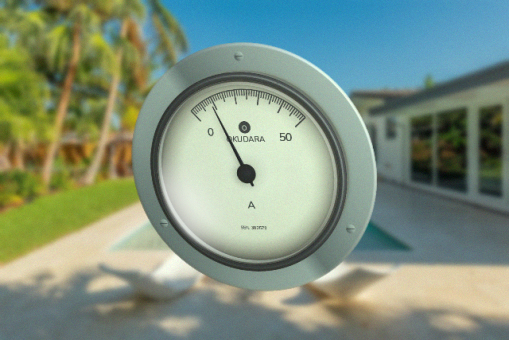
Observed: 10 A
